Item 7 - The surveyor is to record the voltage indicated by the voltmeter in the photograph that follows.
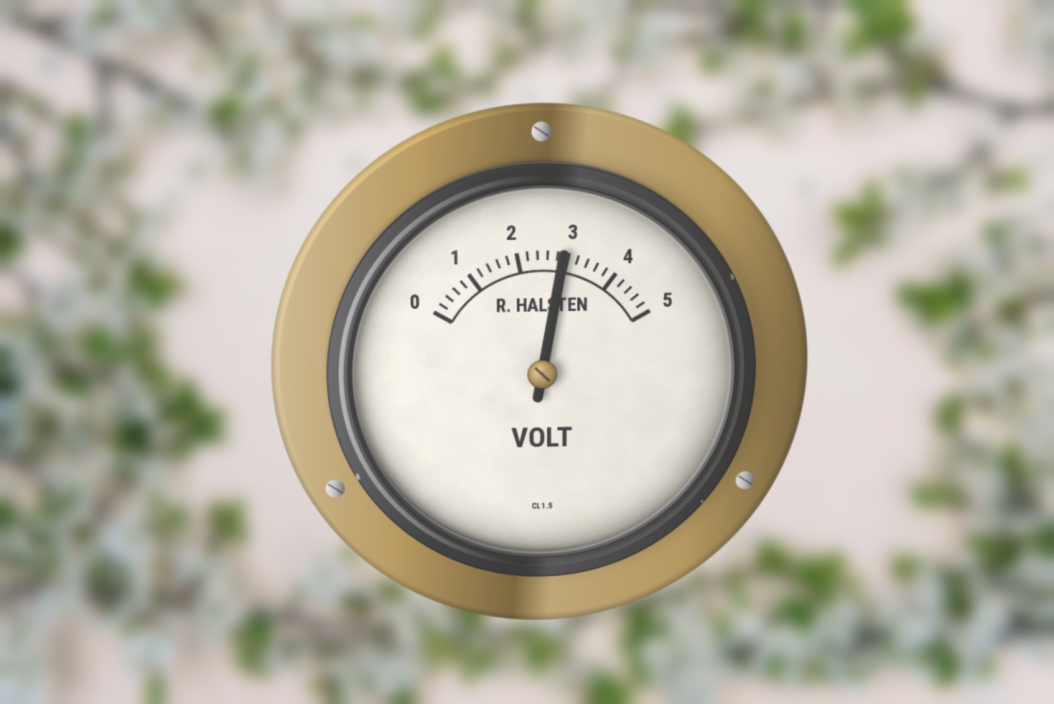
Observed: 2.9 V
